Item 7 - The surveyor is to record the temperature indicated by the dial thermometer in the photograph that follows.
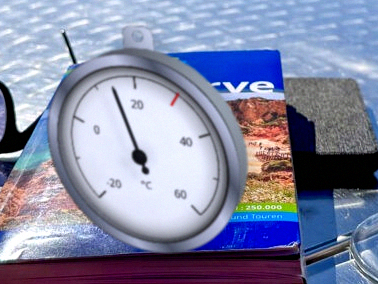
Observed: 15 °C
